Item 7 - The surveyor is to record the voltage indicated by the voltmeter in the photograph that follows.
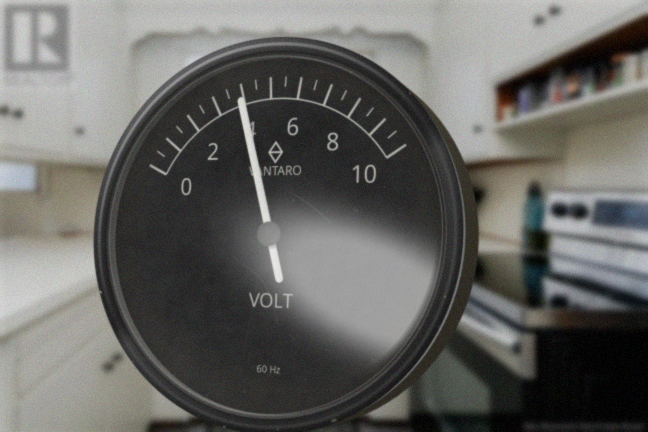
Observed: 4 V
